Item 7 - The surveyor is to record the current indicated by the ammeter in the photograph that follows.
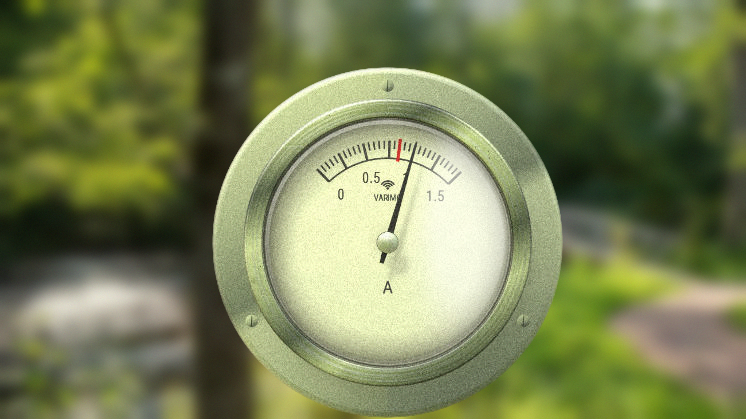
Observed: 1 A
